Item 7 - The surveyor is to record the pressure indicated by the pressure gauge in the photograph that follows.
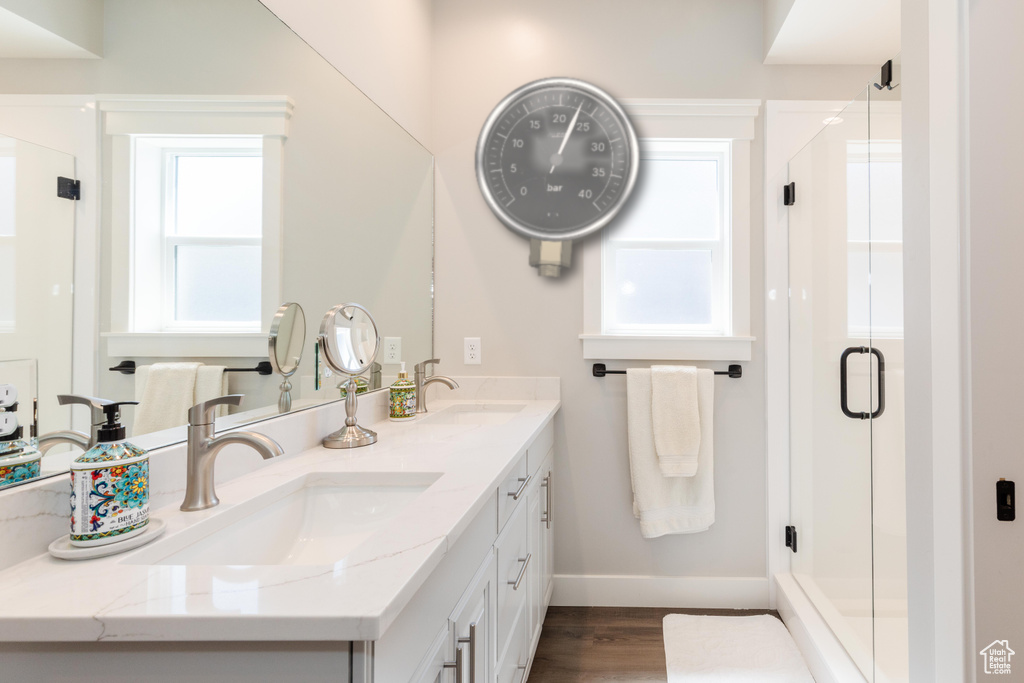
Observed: 23 bar
